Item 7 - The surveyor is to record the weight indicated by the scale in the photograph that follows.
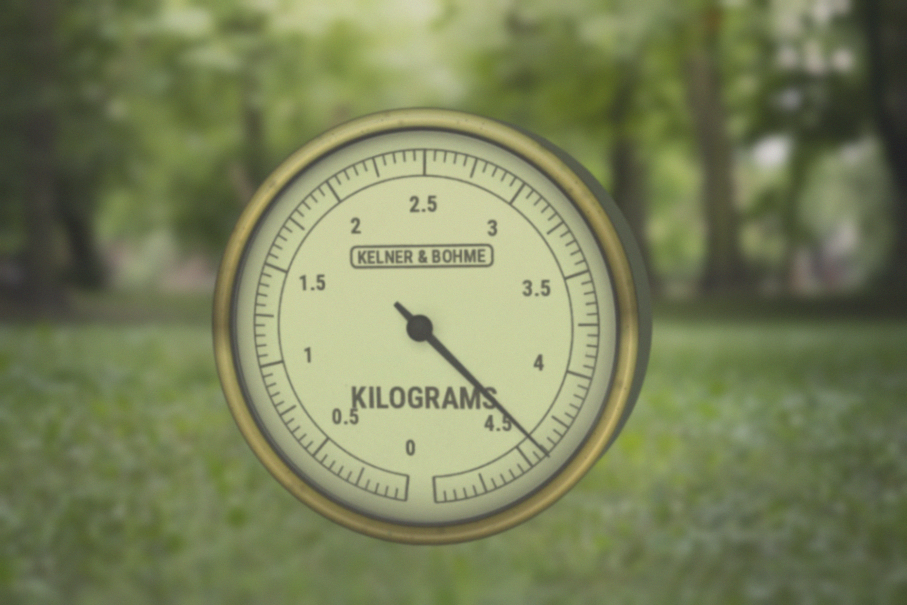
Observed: 4.4 kg
